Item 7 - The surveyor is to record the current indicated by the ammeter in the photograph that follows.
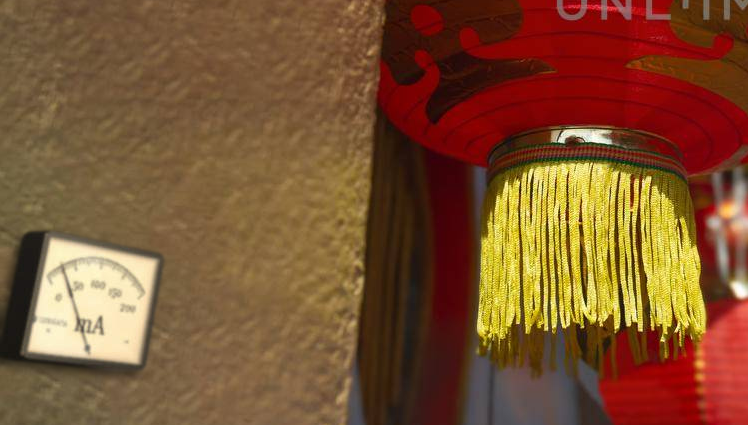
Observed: 25 mA
